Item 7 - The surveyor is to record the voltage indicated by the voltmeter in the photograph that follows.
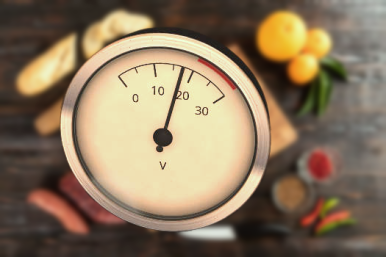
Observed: 17.5 V
